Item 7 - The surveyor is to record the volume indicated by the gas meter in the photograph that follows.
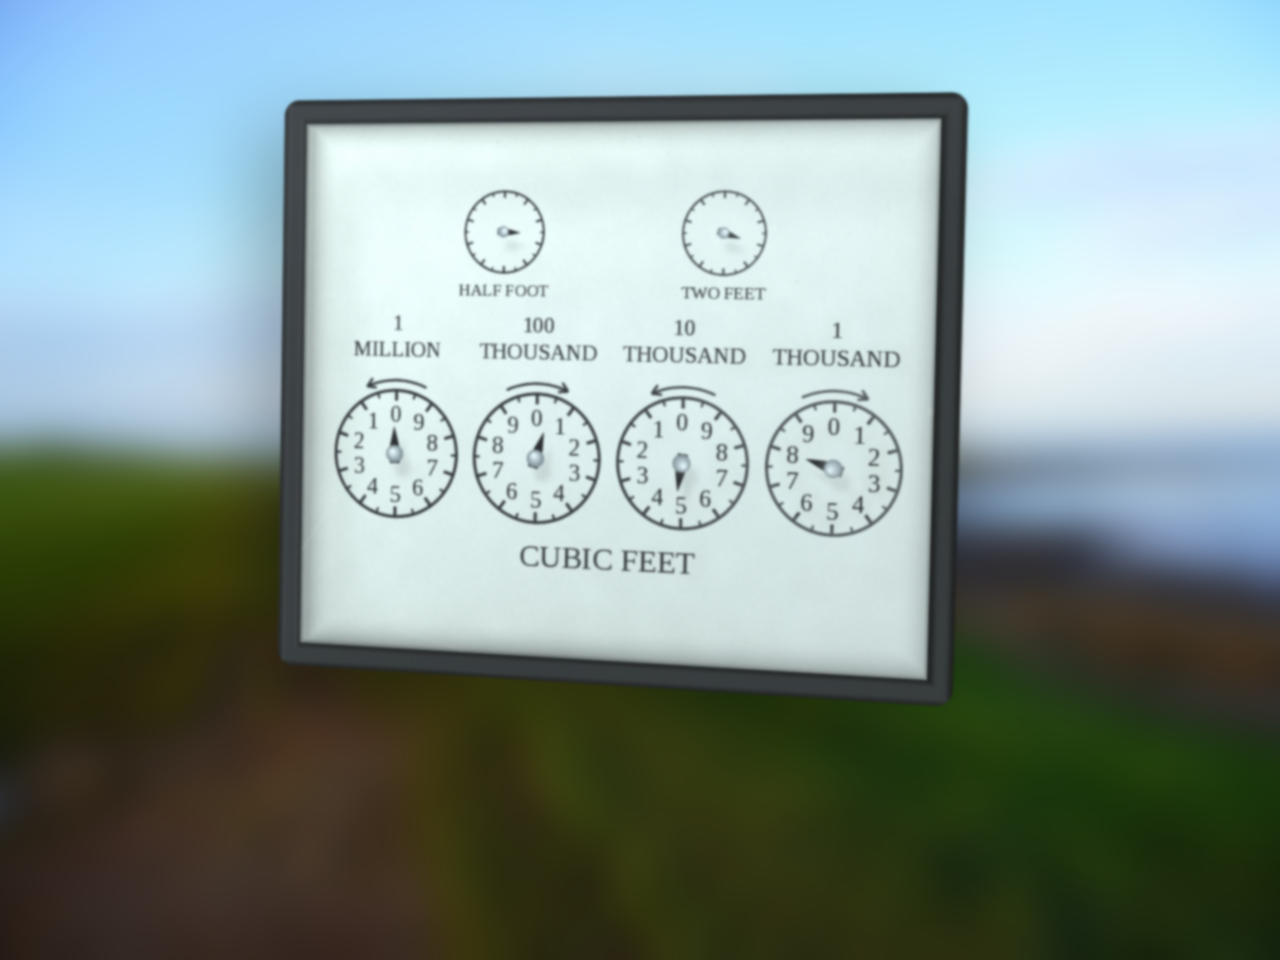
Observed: 4800 ft³
